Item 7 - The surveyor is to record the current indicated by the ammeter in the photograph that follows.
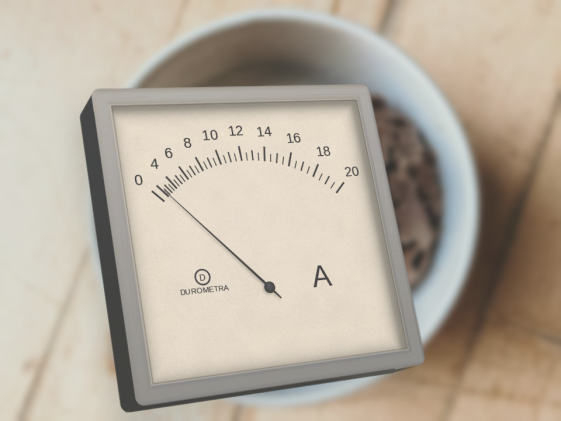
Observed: 2 A
